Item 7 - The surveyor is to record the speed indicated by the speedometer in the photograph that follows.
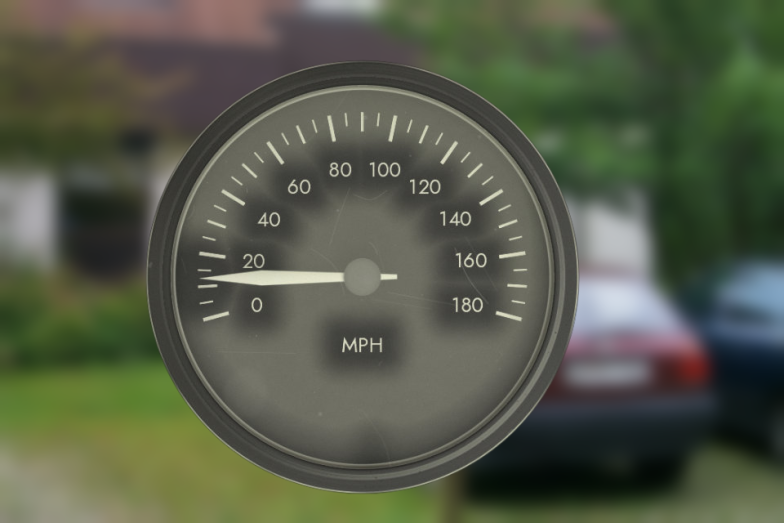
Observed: 12.5 mph
